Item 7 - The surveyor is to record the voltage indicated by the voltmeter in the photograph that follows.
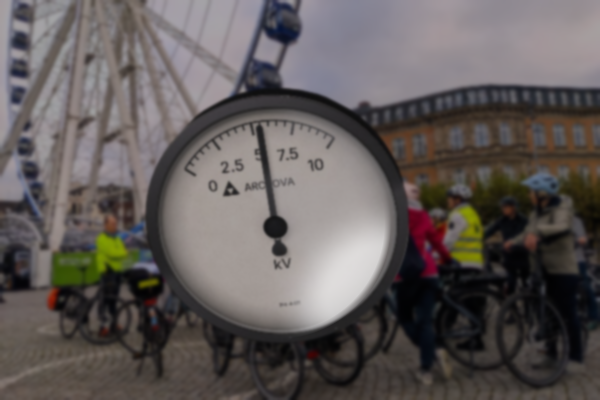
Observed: 5.5 kV
